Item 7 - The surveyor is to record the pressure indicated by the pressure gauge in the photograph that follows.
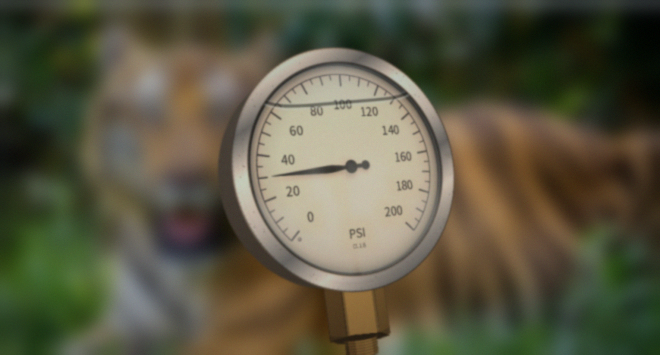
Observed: 30 psi
